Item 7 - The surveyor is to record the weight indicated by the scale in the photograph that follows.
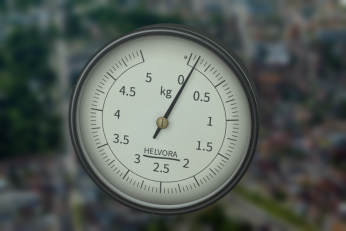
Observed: 0.1 kg
